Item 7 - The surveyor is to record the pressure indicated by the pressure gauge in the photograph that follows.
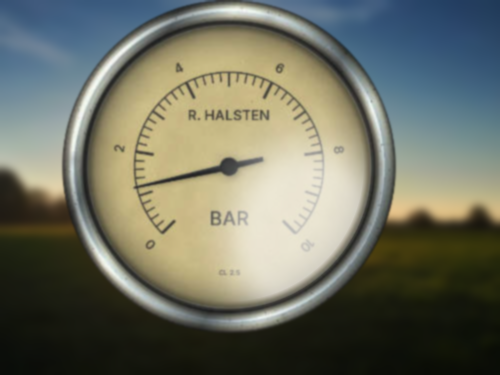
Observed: 1.2 bar
